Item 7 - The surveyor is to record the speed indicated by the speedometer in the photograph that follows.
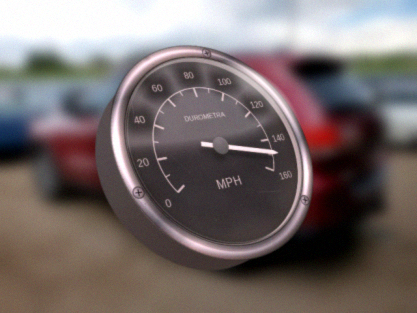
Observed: 150 mph
